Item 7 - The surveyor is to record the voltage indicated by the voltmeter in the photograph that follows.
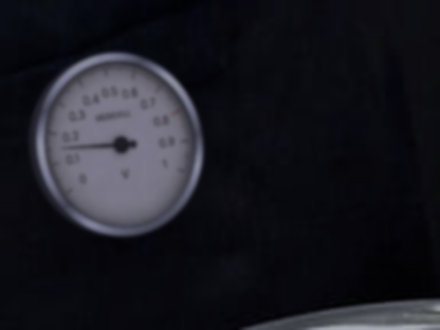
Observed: 0.15 V
